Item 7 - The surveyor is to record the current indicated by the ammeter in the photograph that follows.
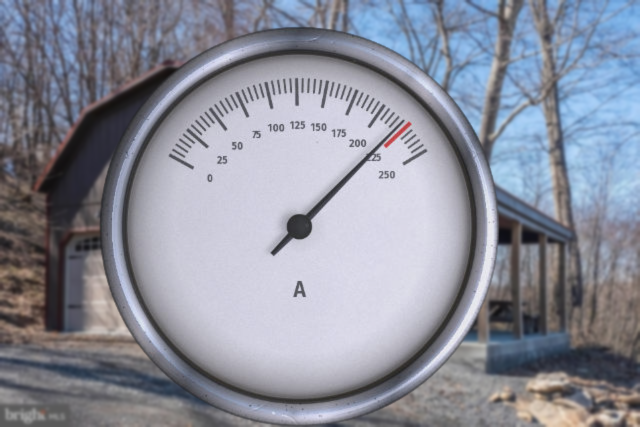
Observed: 220 A
